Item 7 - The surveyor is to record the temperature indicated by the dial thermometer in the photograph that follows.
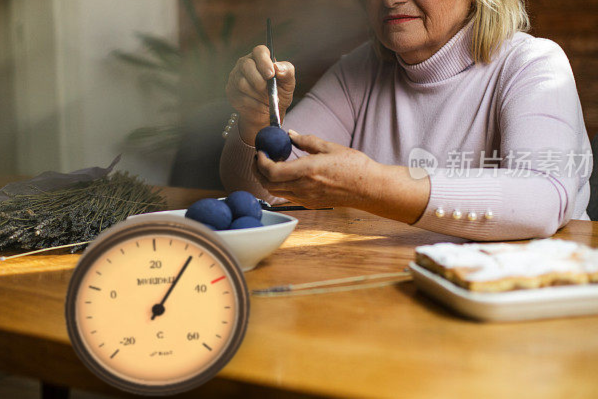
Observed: 30 °C
